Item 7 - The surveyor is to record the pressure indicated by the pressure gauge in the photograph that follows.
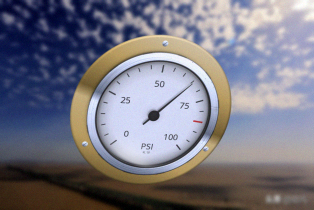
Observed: 65 psi
